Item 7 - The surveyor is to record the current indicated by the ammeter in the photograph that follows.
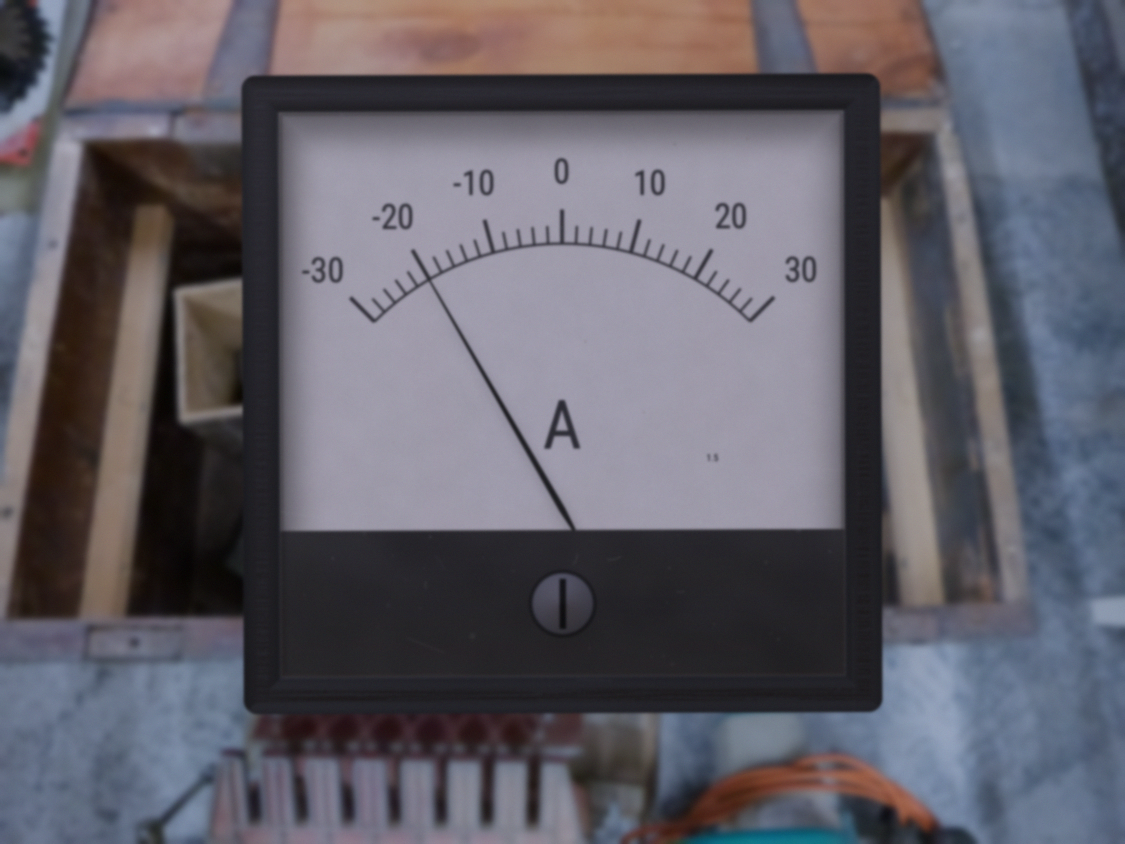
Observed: -20 A
